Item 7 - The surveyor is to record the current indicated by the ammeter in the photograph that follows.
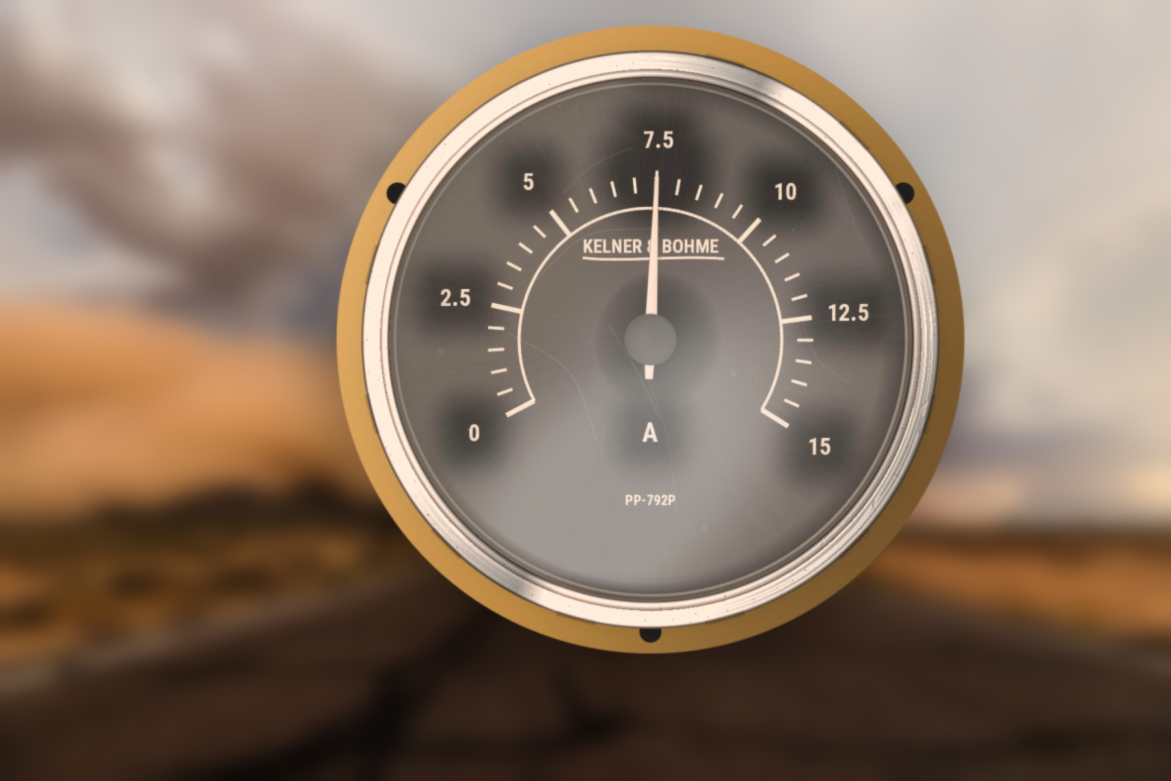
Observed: 7.5 A
